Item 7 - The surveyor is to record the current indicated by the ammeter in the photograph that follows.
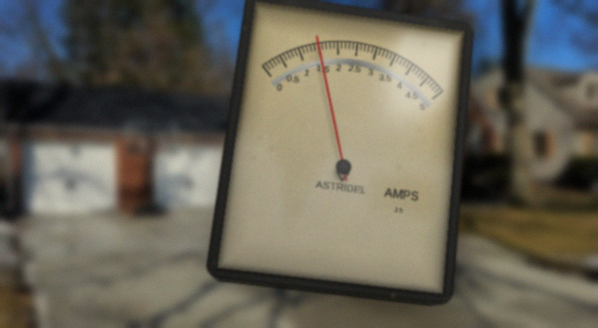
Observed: 1.5 A
